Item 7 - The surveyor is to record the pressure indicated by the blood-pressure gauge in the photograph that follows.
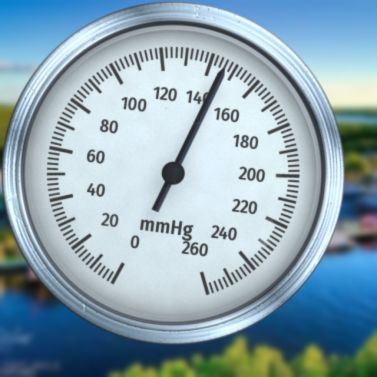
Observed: 146 mmHg
